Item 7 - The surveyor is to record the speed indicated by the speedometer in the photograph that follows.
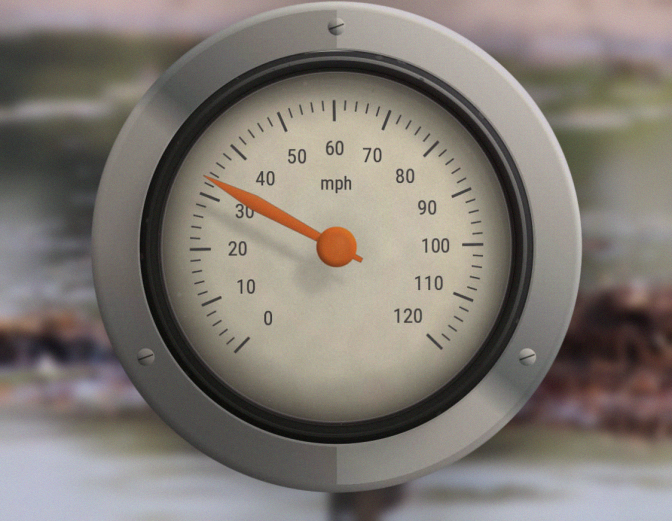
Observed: 33 mph
